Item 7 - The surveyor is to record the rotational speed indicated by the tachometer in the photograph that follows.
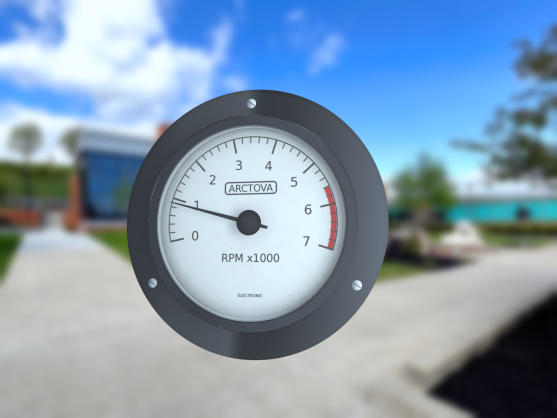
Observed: 900 rpm
